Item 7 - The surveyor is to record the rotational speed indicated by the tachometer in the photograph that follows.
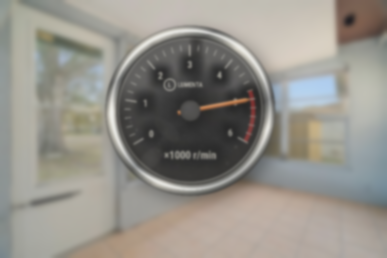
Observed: 5000 rpm
